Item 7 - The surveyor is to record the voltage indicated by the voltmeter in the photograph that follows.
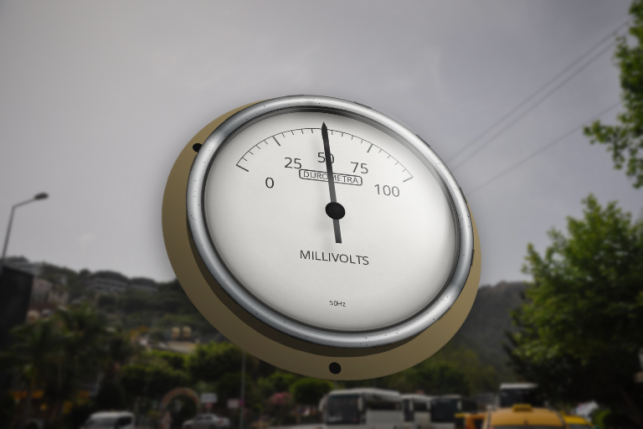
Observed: 50 mV
